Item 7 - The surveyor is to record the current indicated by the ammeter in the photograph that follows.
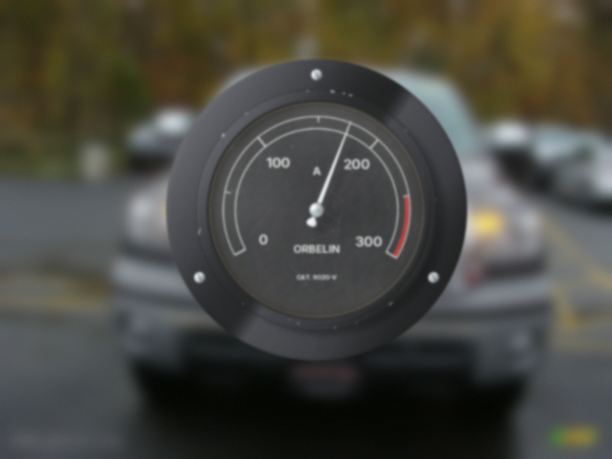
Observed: 175 A
